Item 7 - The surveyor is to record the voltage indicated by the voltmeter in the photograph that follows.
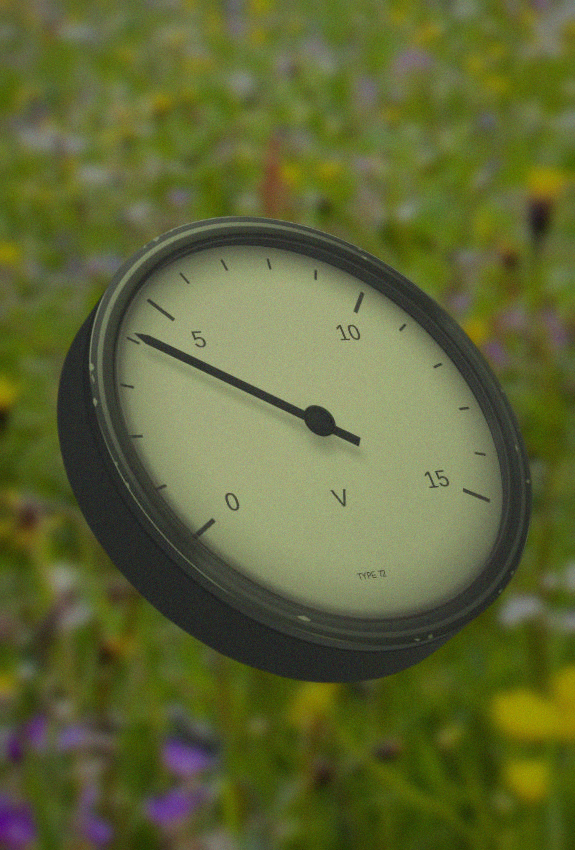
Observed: 4 V
